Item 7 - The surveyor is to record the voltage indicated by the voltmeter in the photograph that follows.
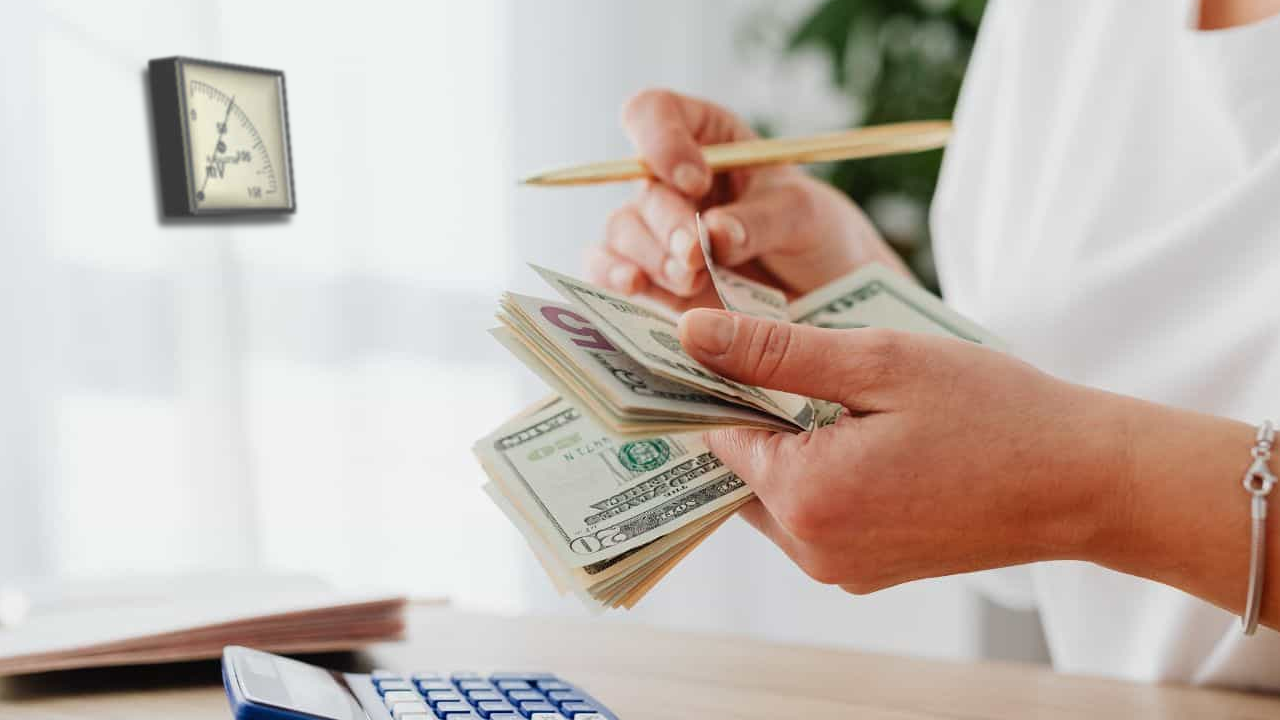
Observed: 50 mV
